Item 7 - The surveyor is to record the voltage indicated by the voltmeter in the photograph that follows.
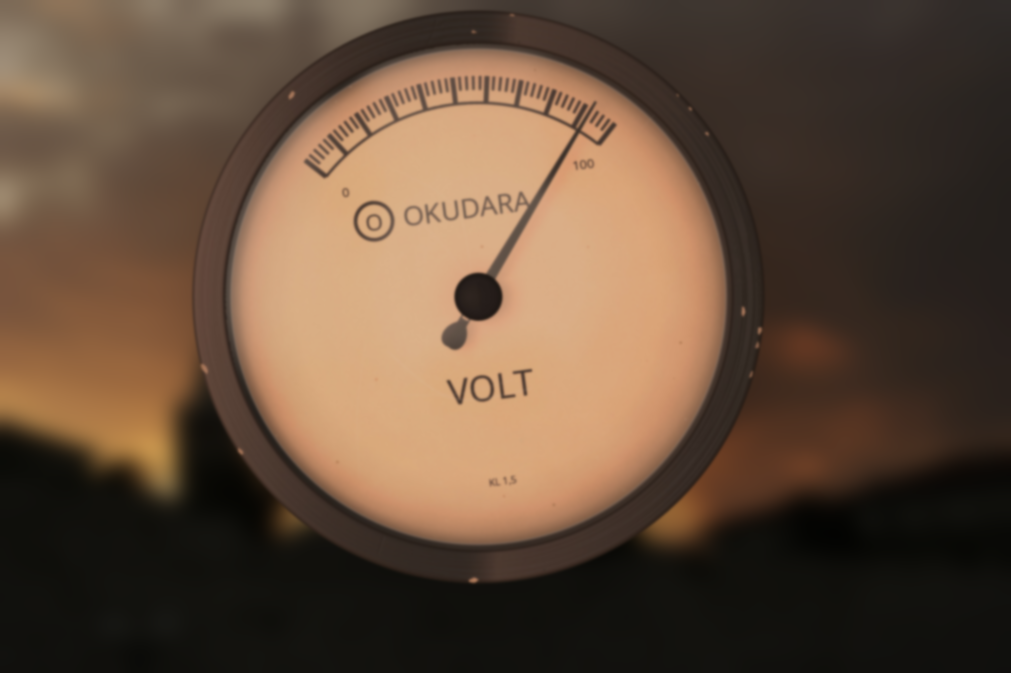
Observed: 92 V
